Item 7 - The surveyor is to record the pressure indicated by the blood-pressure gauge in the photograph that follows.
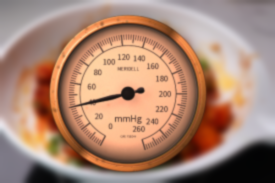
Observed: 40 mmHg
